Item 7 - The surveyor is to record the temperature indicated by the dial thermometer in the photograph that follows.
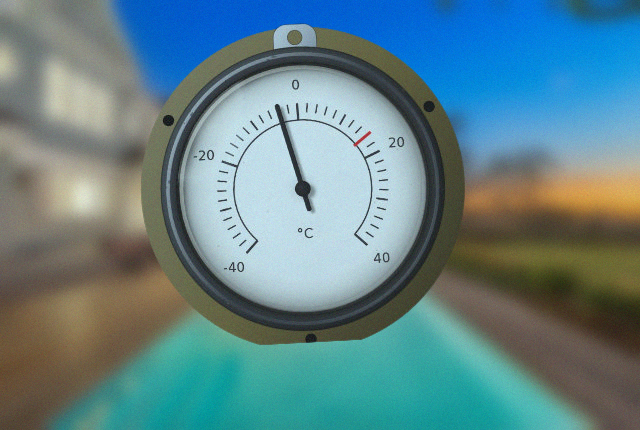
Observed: -4 °C
